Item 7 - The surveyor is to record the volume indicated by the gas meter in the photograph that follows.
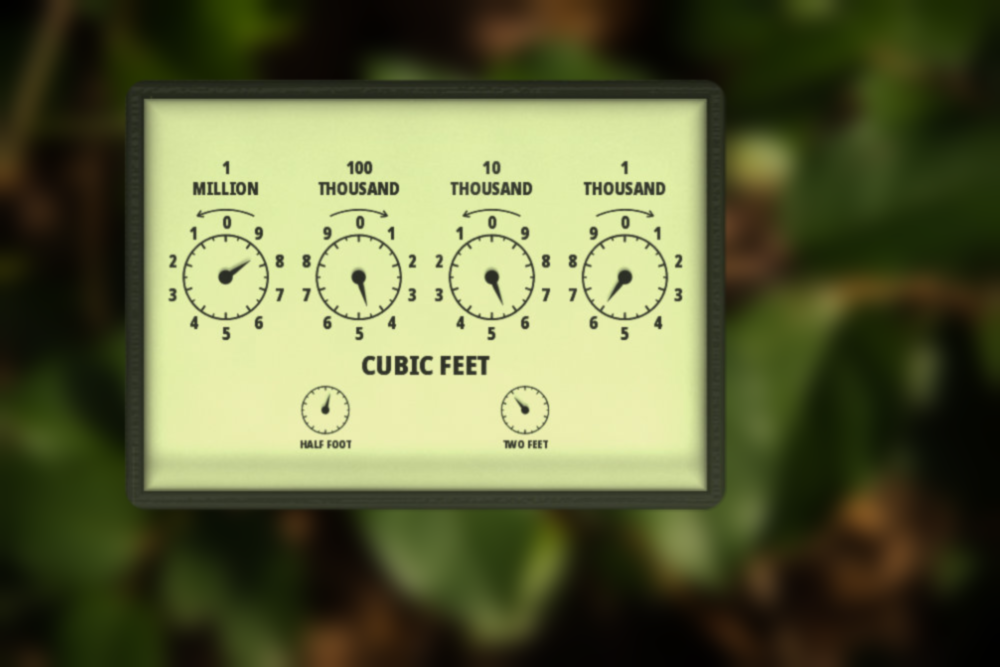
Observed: 845600 ft³
